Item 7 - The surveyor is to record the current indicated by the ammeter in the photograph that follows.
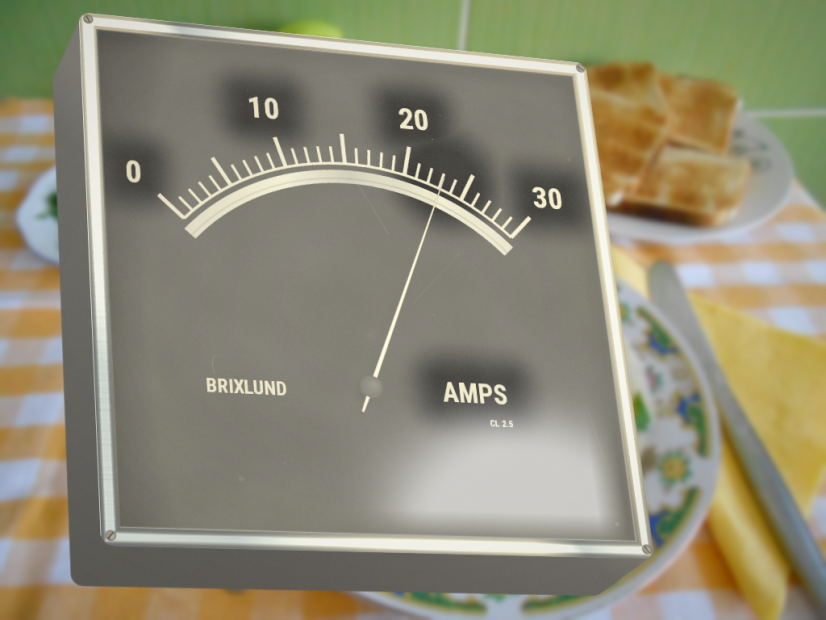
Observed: 23 A
